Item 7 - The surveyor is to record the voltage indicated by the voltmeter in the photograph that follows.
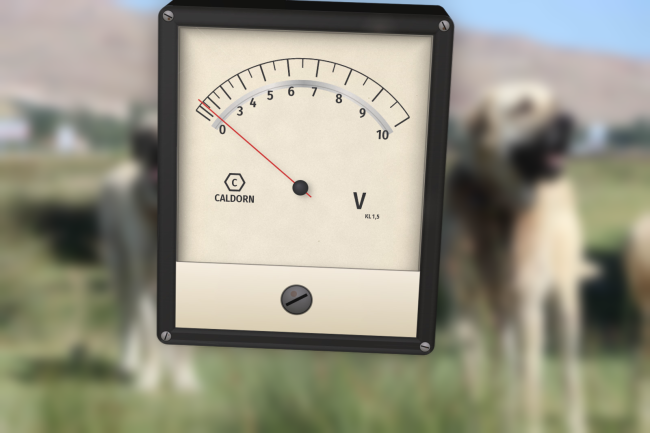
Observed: 1.5 V
